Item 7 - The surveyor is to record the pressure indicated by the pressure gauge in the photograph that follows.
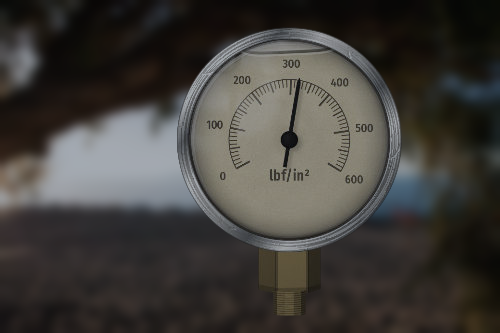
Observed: 320 psi
